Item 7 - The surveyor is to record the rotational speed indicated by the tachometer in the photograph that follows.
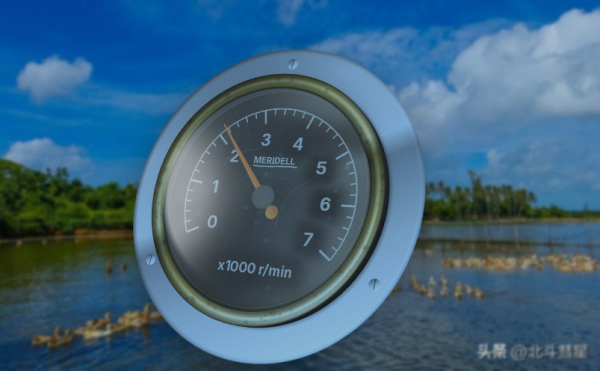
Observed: 2200 rpm
